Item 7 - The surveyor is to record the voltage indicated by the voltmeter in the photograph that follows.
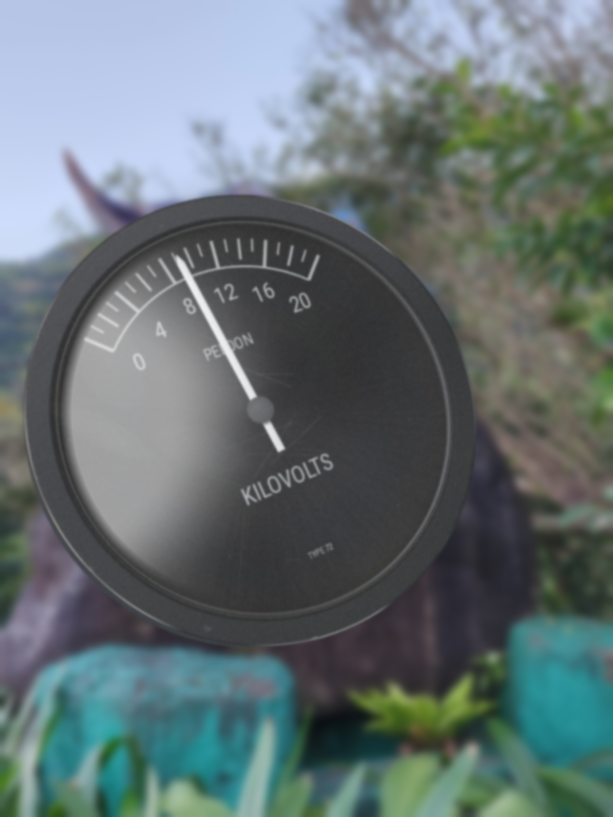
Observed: 9 kV
